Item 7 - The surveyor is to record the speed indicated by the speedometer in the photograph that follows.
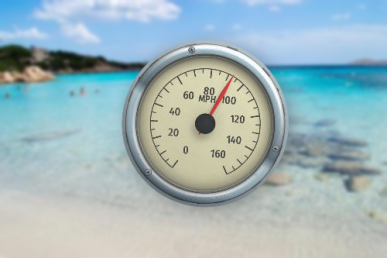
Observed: 92.5 mph
